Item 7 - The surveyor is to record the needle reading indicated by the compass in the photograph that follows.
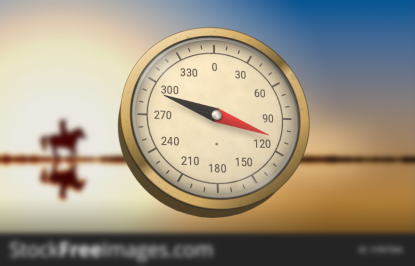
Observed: 110 °
